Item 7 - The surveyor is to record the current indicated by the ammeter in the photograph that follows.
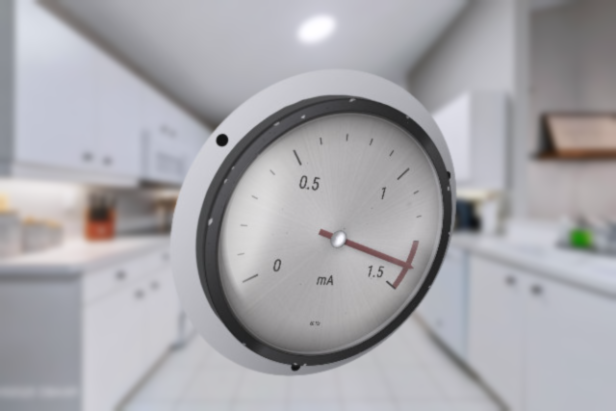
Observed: 1.4 mA
